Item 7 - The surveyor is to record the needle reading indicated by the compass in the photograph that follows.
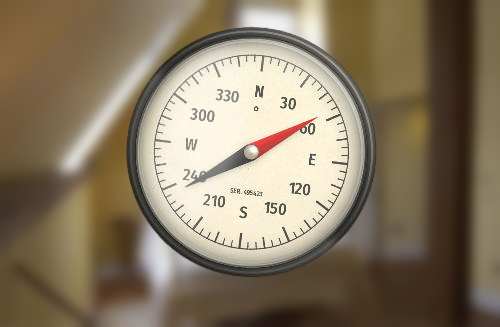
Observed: 55 °
